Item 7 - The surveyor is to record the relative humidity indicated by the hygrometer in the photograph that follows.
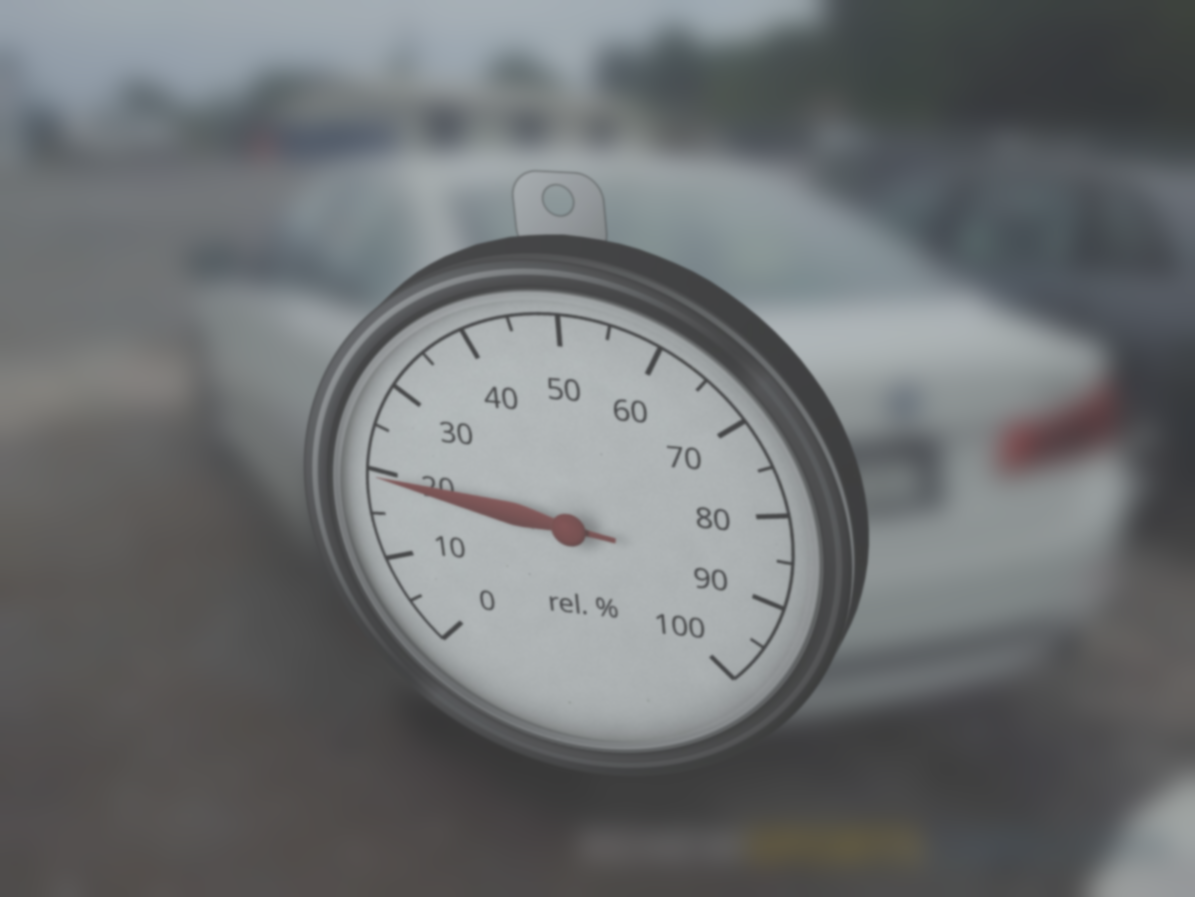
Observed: 20 %
